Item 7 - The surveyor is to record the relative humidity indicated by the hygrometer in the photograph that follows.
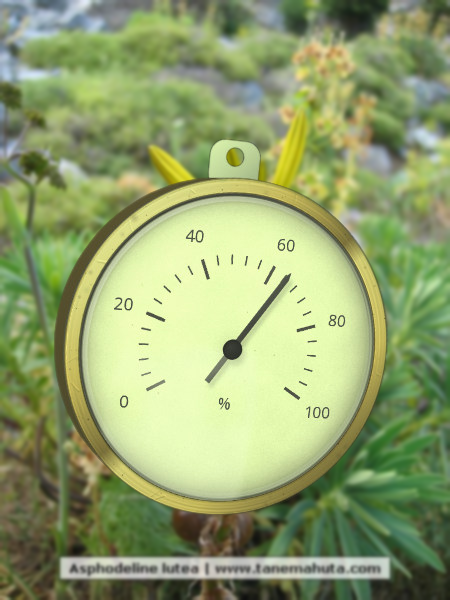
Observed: 64 %
